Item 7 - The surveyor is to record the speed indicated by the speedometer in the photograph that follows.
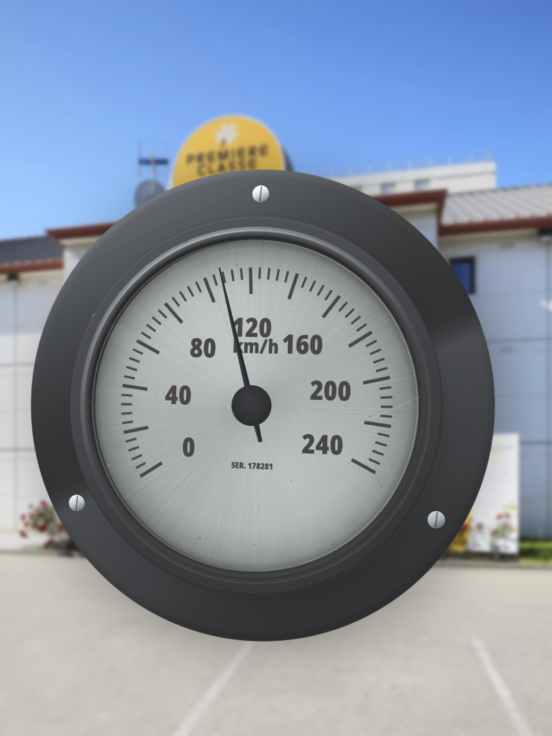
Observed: 108 km/h
